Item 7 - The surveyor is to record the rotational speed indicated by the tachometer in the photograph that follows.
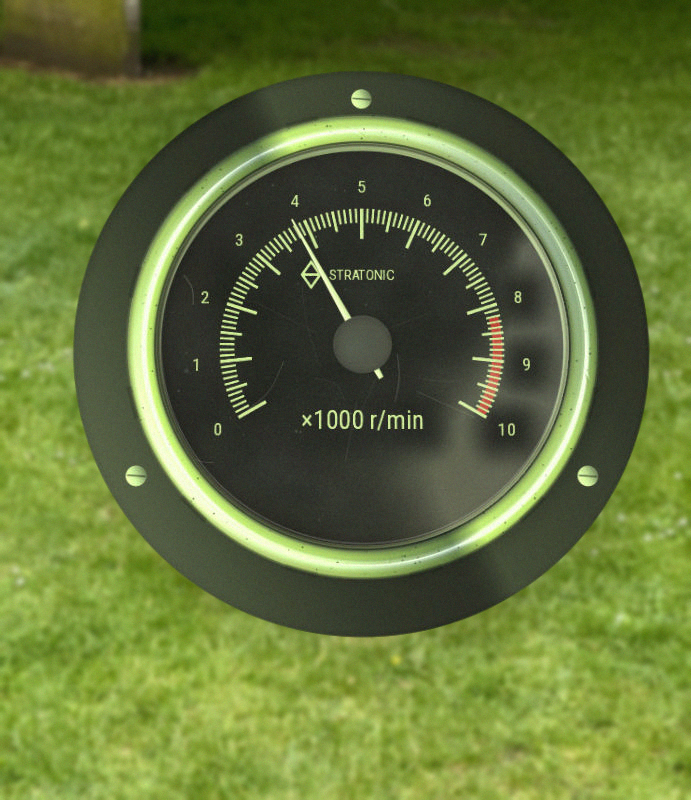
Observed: 3800 rpm
